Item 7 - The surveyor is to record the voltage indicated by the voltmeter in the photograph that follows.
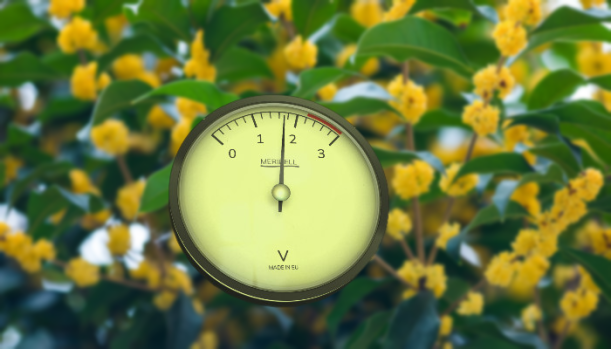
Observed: 1.7 V
